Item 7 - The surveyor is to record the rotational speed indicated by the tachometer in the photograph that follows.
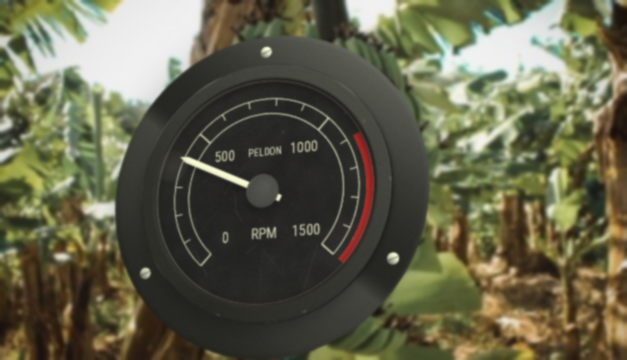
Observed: 400 rpm
